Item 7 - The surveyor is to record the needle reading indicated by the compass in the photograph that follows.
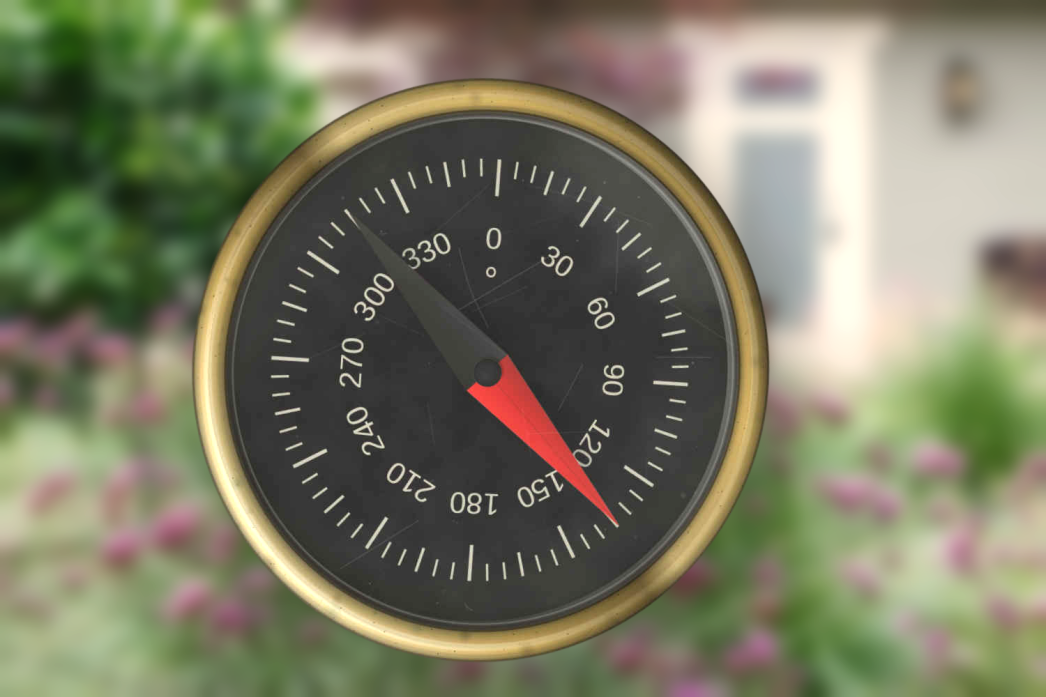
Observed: 135 °
